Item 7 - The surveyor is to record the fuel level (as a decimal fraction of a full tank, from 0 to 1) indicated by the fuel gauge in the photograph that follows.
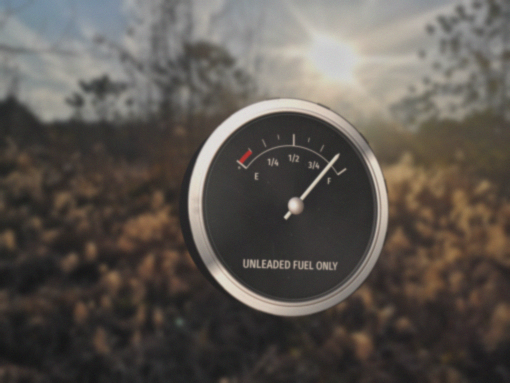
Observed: 0.875
